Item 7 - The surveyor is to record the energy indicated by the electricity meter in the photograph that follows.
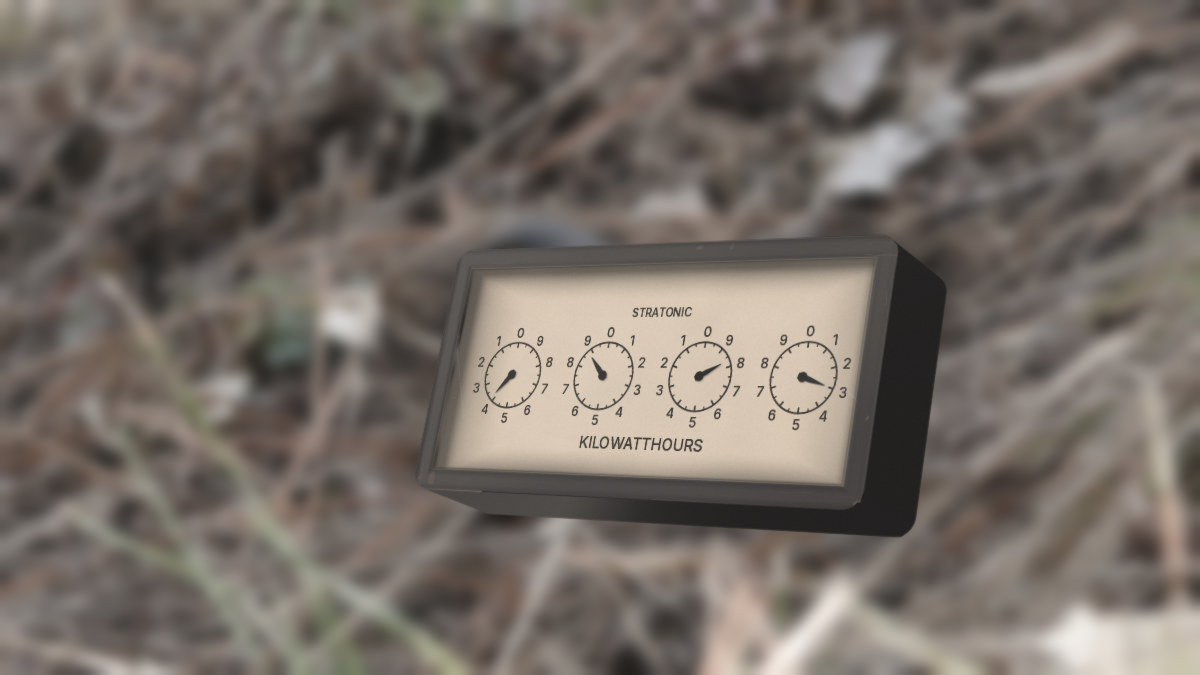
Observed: 3883 kWh
